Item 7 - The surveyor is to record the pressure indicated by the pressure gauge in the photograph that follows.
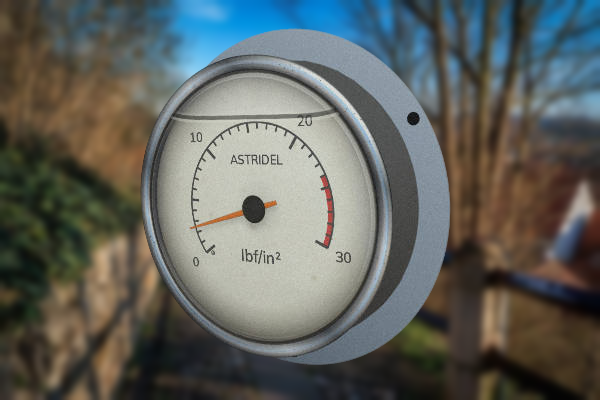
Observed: 2.5 psi
